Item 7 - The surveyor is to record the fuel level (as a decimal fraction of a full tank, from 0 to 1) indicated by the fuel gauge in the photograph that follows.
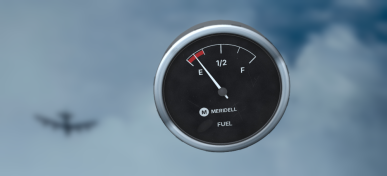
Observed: 0.125
